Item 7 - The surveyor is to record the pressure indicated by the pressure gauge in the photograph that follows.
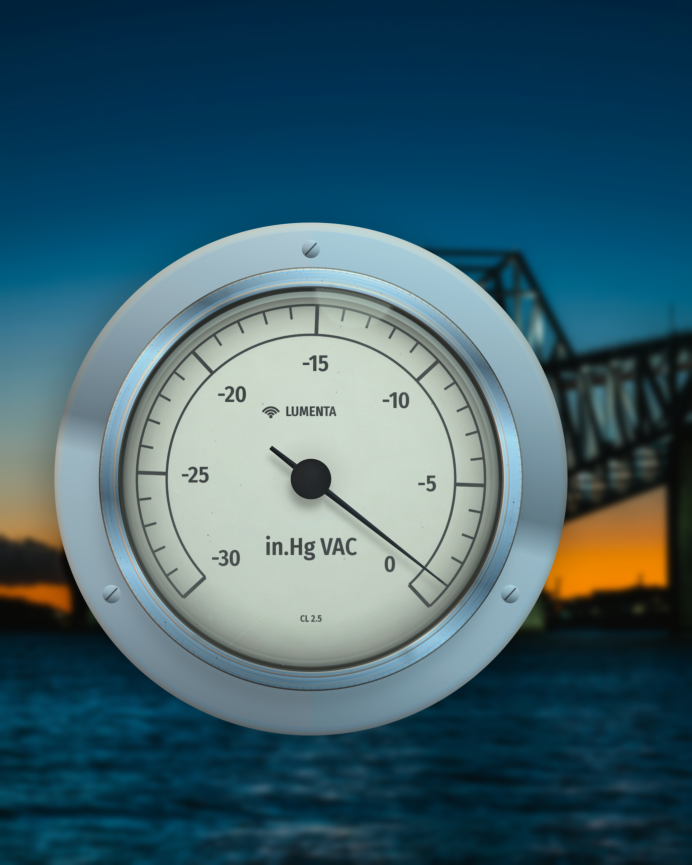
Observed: -1 inHg
